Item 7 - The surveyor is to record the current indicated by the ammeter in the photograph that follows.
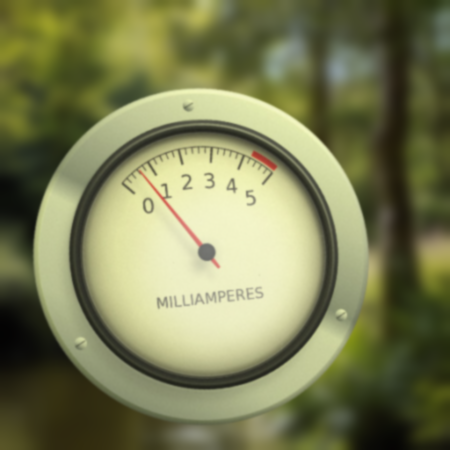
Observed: 0.6 mA
